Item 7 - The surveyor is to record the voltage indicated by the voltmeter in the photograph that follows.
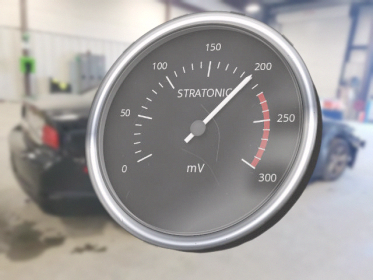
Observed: 200 mV
